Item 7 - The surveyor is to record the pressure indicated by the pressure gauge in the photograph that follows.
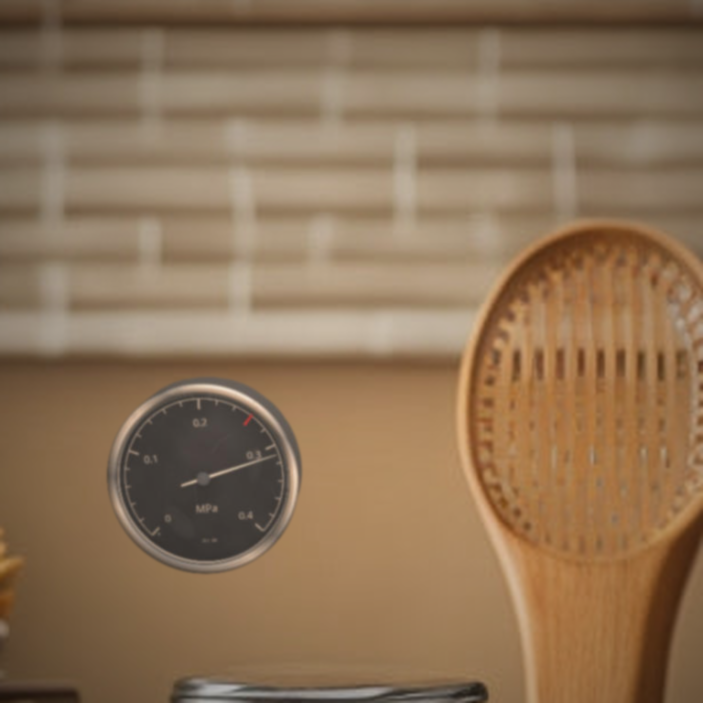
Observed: 0.31 MPa
